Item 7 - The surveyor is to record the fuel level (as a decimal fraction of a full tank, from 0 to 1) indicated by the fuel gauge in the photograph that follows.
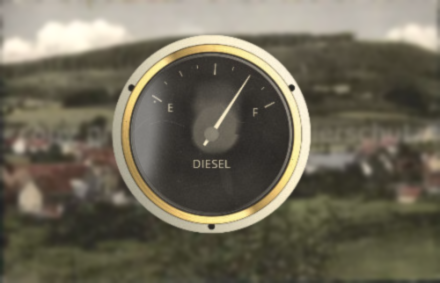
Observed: 0.75
